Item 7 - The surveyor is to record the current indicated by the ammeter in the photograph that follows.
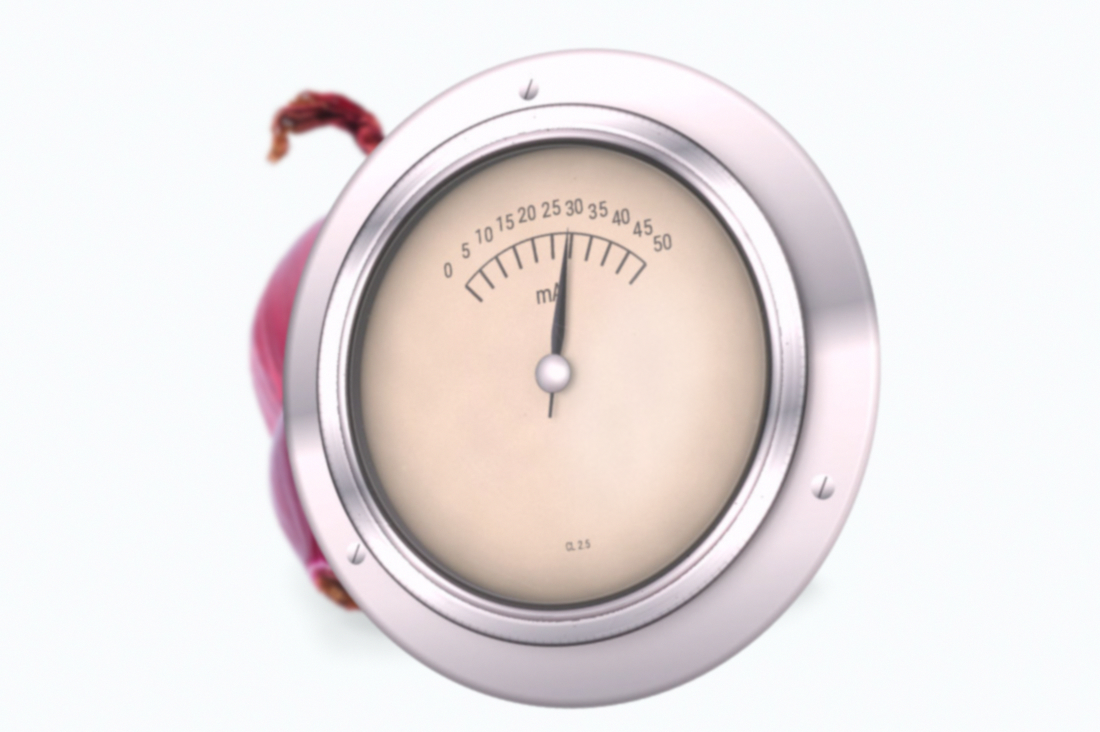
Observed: 30 mA
